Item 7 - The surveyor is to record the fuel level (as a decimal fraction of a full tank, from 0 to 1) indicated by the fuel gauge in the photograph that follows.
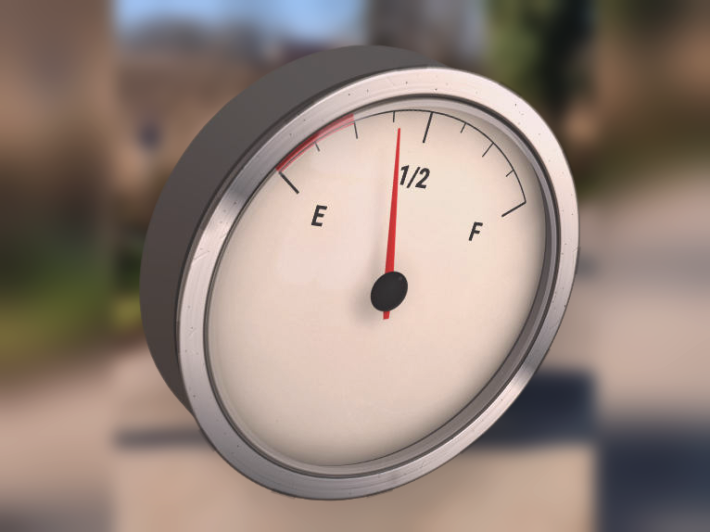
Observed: 0.375
